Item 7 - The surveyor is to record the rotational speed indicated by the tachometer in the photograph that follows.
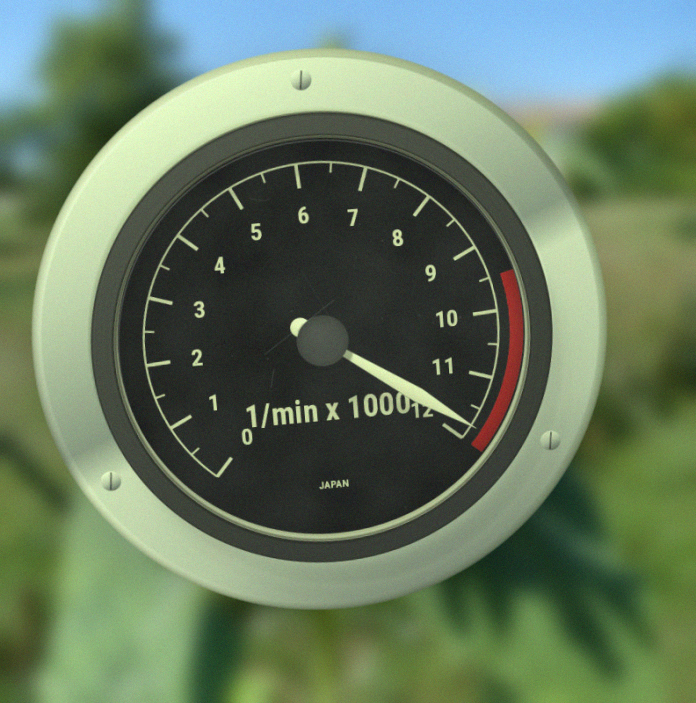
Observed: 11750 rpm
